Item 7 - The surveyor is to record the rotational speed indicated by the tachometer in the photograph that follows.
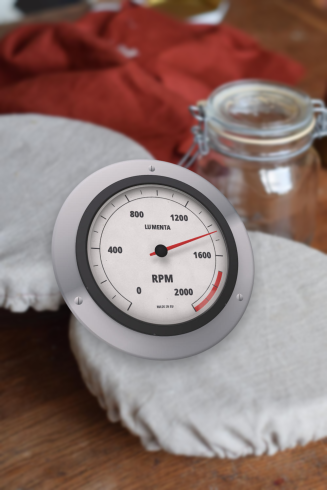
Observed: 1450 rpm
